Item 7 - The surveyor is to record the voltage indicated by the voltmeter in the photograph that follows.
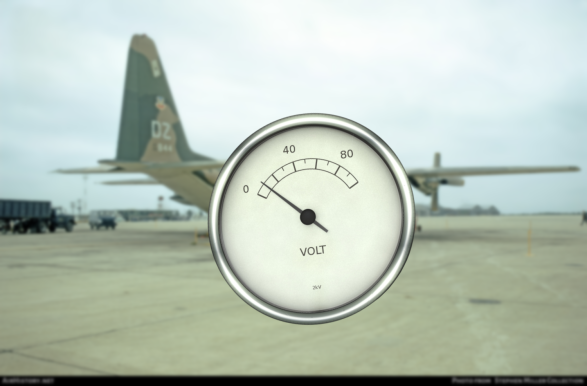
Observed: 10 V
